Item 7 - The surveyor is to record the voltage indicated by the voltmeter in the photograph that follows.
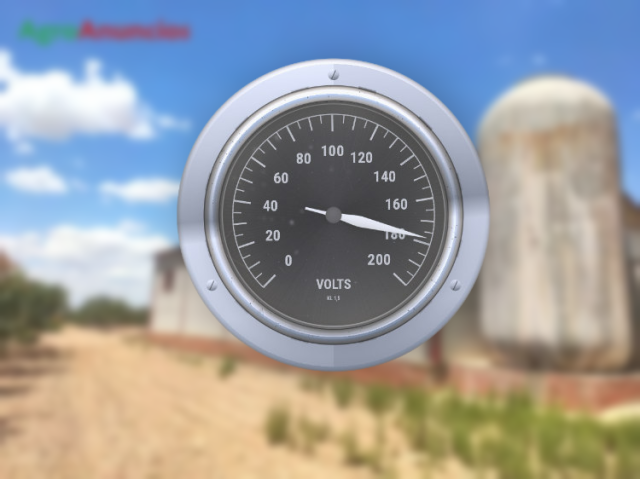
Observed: 177.5 V
